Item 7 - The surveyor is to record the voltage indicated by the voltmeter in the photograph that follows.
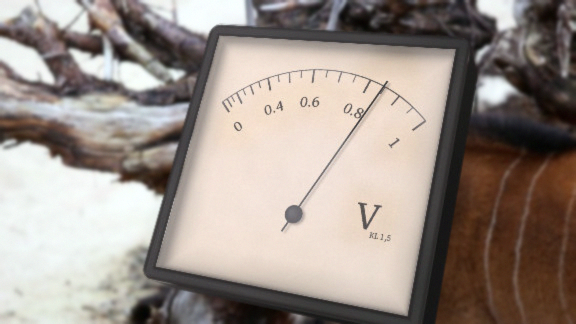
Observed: 0.85 V
